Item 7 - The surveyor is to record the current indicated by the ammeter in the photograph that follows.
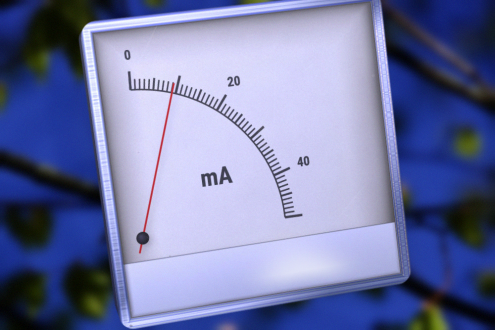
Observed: 9 mA
